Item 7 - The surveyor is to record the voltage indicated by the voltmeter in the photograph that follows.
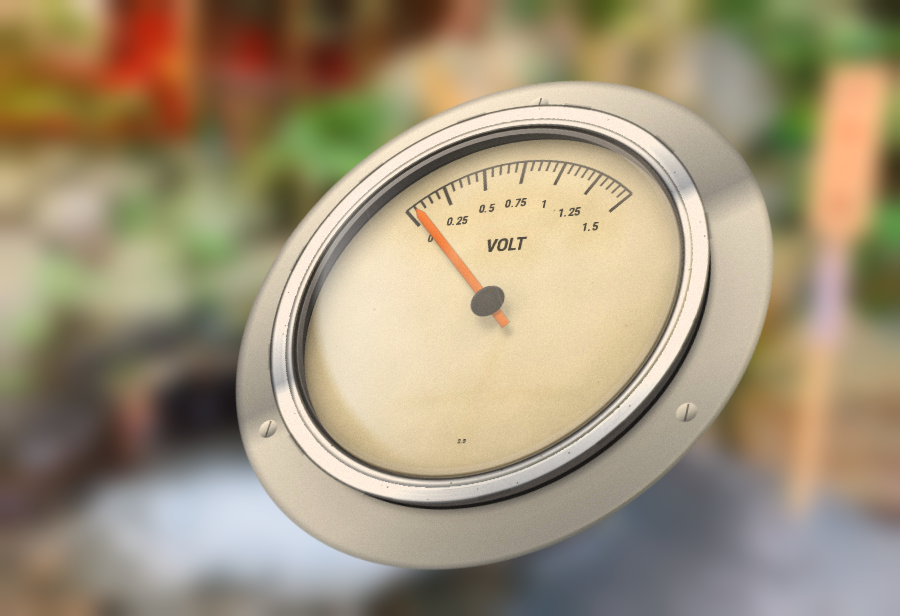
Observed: 0.05 V
